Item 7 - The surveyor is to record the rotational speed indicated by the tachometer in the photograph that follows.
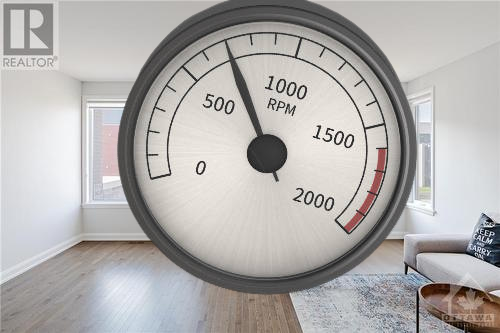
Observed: 700 rpm
